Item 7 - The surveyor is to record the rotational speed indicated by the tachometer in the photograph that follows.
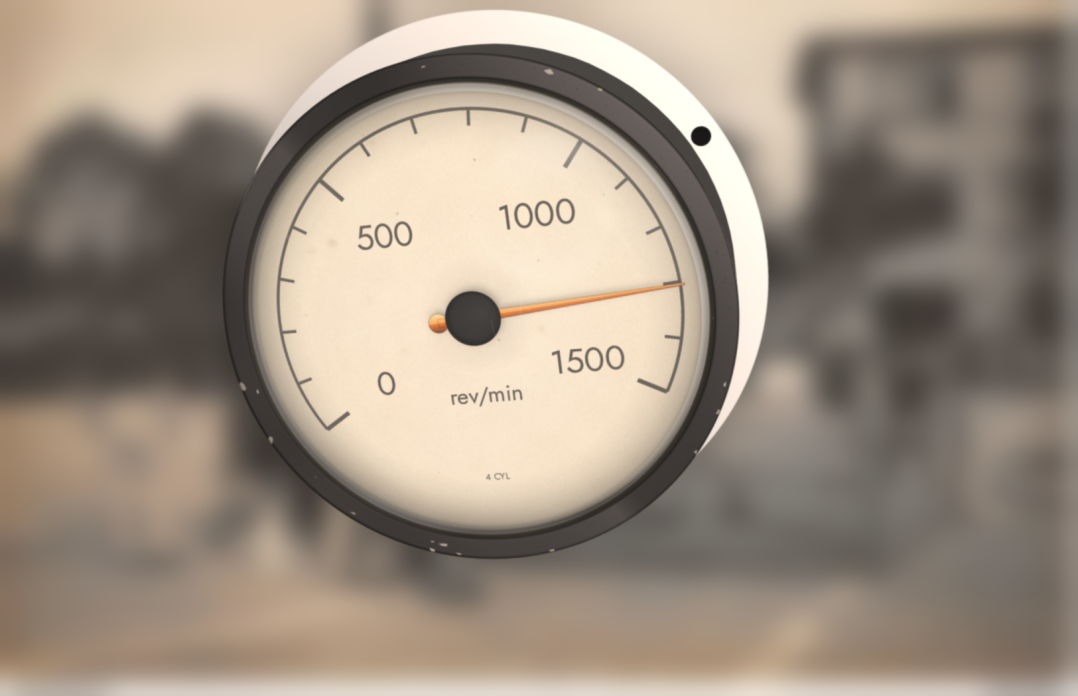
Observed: 1300 rpm
